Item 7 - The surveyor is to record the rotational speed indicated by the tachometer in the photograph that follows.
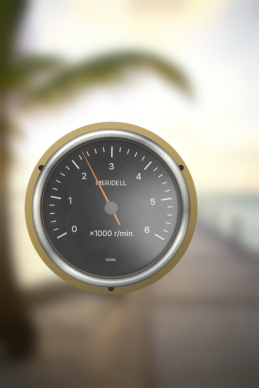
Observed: 2300 rpm
